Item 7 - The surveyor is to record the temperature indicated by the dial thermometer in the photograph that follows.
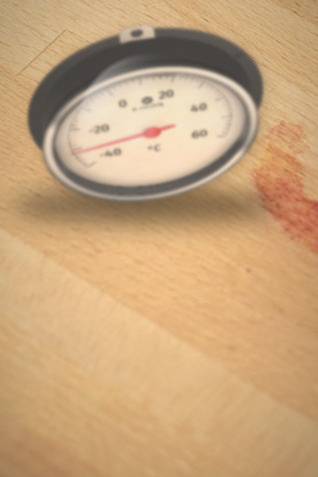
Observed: -30 °C
